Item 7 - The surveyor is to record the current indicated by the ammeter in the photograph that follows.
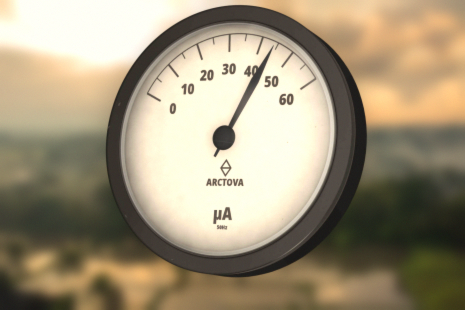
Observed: 45 µA
